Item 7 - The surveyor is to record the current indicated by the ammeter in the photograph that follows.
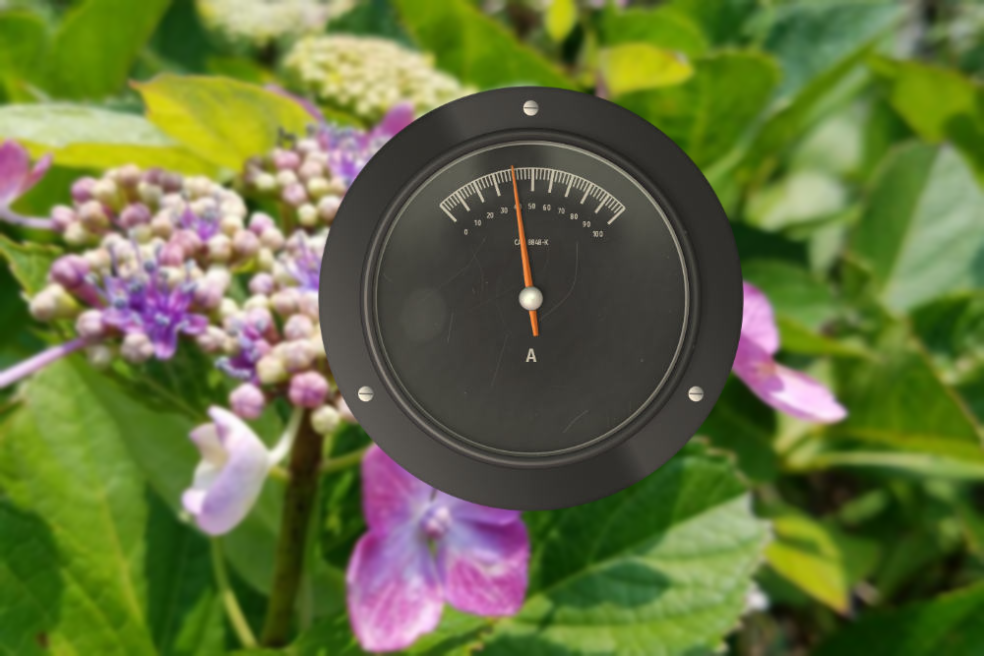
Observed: 40 A
